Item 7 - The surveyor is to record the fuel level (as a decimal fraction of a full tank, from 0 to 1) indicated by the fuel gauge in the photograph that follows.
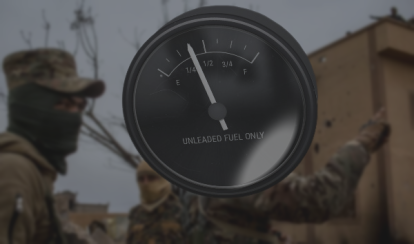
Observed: 0.375
